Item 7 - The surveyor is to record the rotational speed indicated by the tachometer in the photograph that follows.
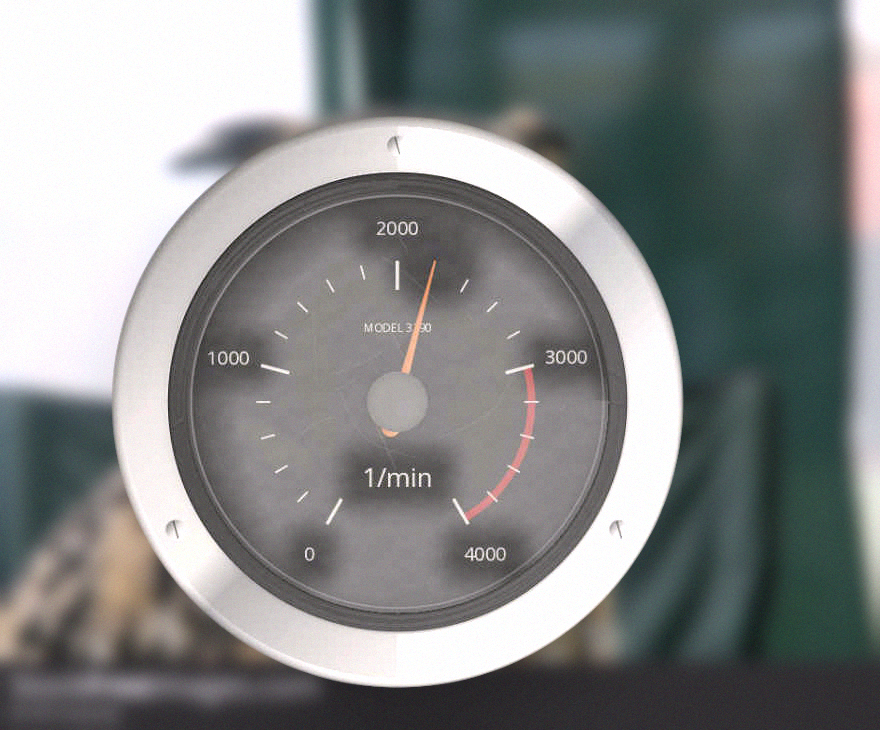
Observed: 2200 rpm
